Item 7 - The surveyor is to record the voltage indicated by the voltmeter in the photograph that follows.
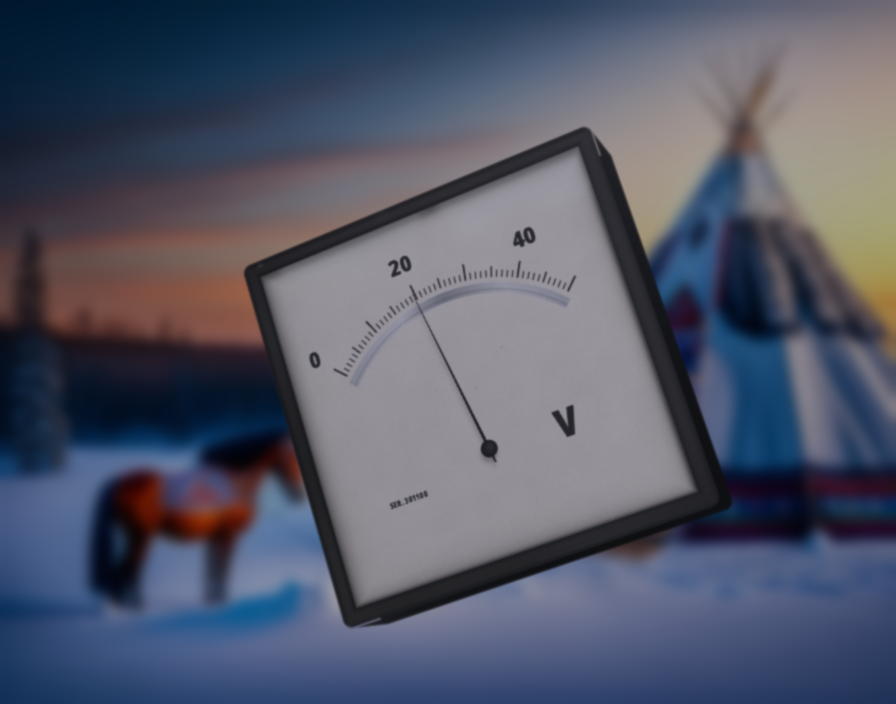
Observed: 20 V
